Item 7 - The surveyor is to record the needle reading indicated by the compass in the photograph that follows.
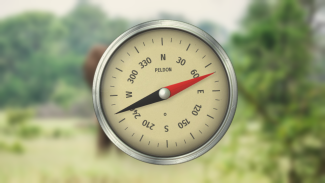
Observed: 70 °
